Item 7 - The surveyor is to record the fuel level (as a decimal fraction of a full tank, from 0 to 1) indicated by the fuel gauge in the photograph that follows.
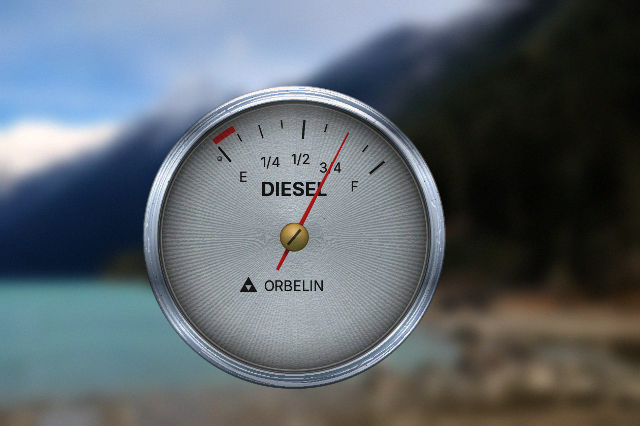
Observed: 0.75
